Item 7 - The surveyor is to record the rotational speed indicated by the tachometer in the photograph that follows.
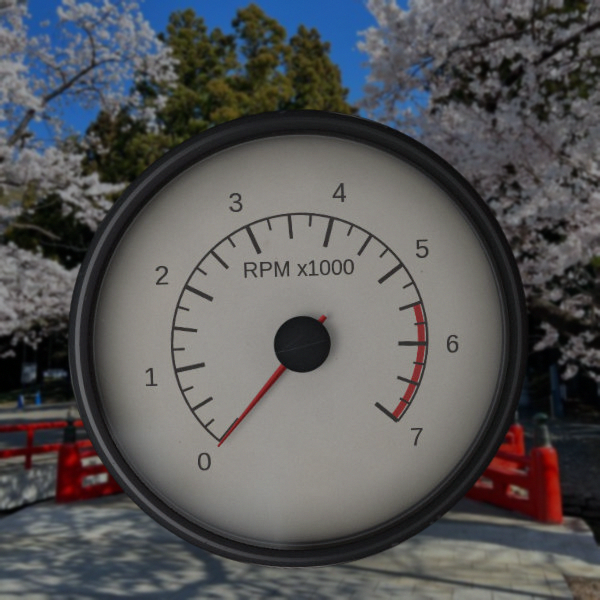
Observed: 0 rpm
